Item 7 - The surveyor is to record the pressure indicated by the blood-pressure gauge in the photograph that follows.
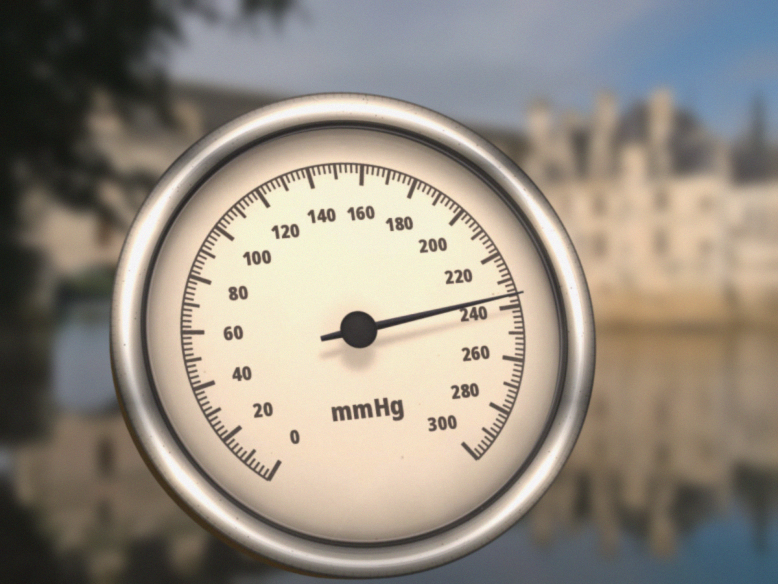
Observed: 236 mmHg
